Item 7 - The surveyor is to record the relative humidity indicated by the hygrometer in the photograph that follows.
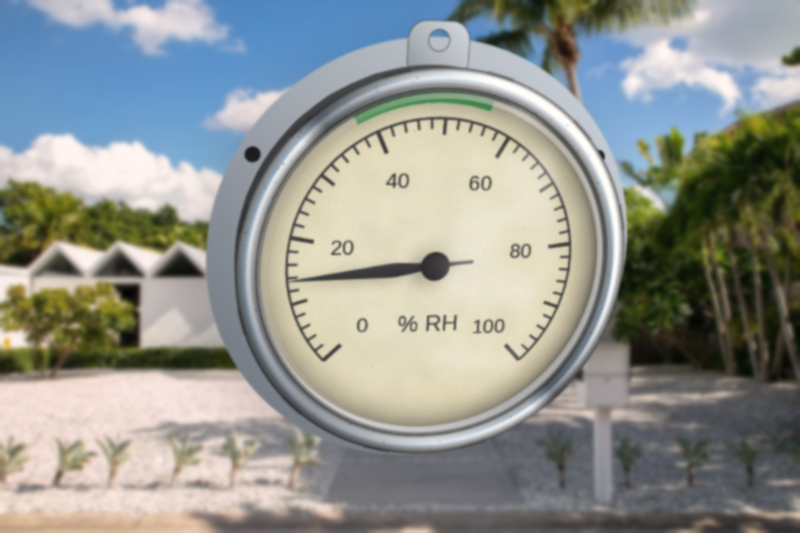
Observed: 14 %
